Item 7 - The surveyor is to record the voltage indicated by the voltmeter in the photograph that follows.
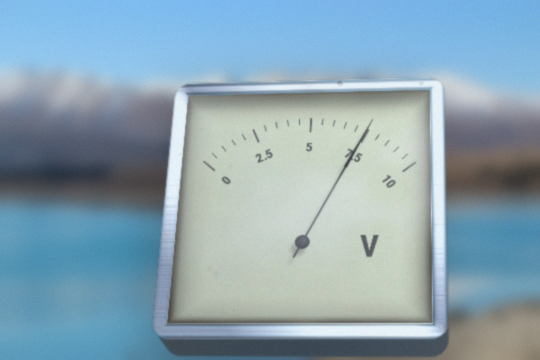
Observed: 7.5 V
